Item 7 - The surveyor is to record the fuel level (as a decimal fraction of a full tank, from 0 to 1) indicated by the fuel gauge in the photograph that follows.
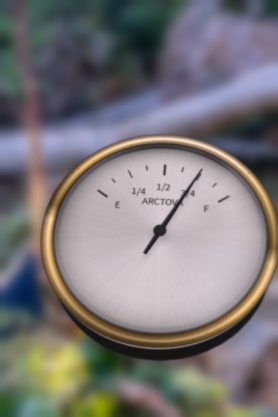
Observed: 0.75
